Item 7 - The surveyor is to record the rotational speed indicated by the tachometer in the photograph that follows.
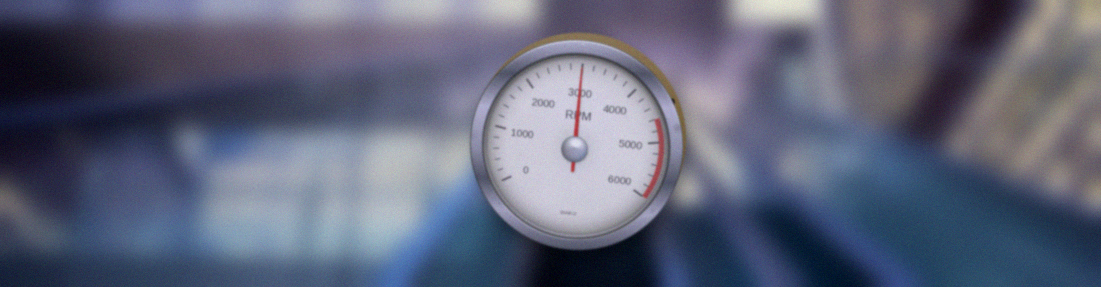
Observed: 3000 rpm
